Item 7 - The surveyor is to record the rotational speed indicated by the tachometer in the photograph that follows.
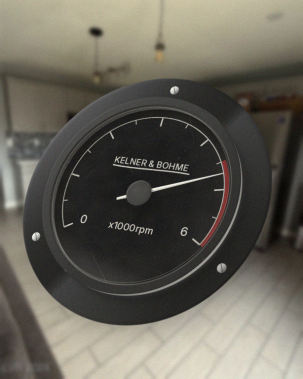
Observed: 4750 rpm
